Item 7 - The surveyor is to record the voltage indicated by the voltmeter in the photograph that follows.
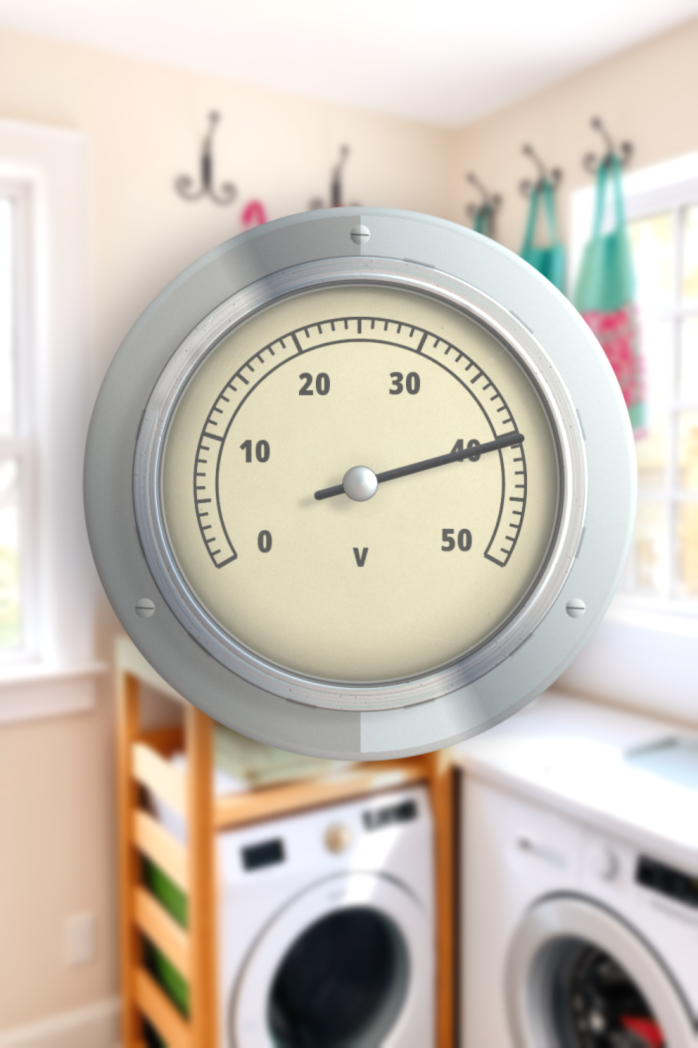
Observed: 40.5 V
